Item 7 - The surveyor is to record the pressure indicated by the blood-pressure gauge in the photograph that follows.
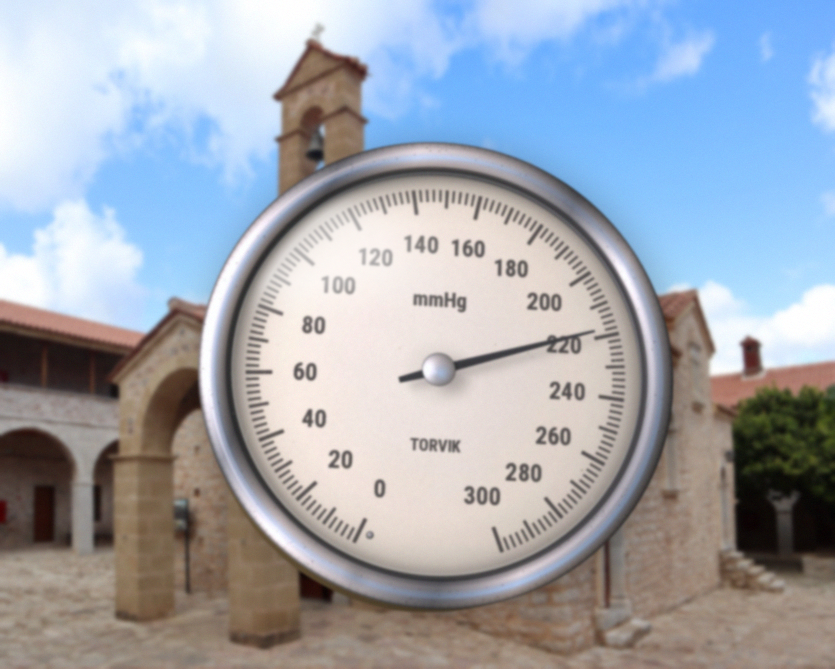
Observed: 218 mmHg
